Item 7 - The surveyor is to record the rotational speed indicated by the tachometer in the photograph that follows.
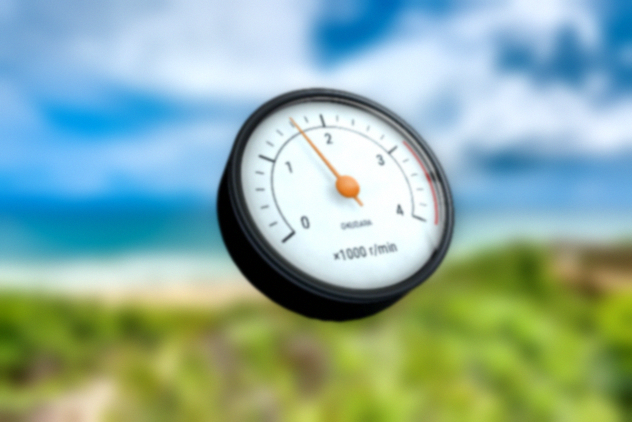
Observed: 1600 rpm
